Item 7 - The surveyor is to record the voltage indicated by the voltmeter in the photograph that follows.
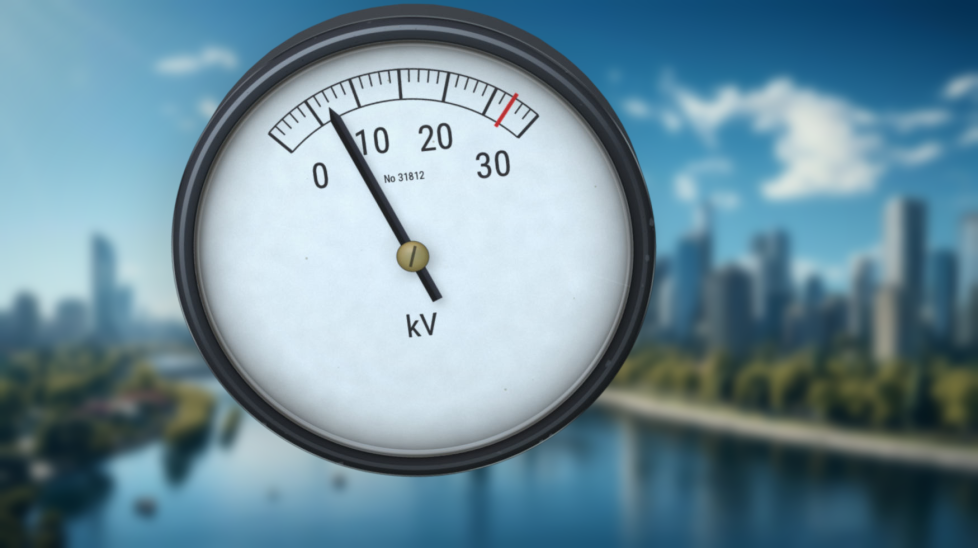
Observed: 7 kV
